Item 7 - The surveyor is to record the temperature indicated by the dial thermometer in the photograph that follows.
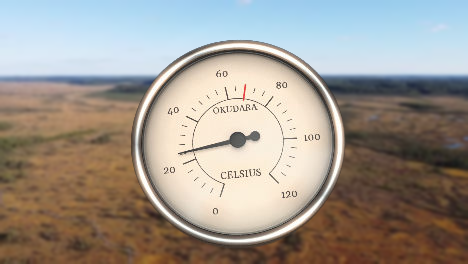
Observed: 24 °C
